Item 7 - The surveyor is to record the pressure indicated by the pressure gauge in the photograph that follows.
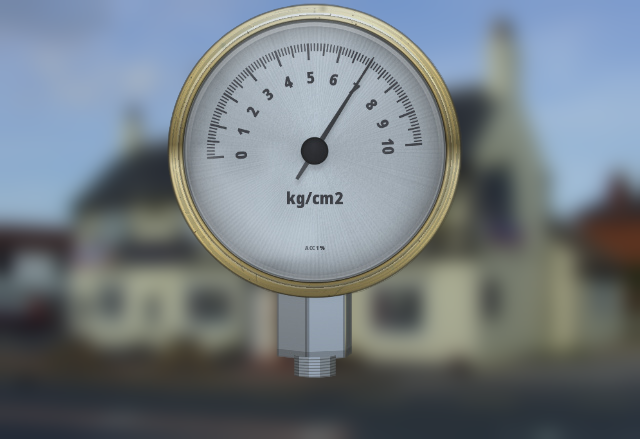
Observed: 7 kg/cm²
